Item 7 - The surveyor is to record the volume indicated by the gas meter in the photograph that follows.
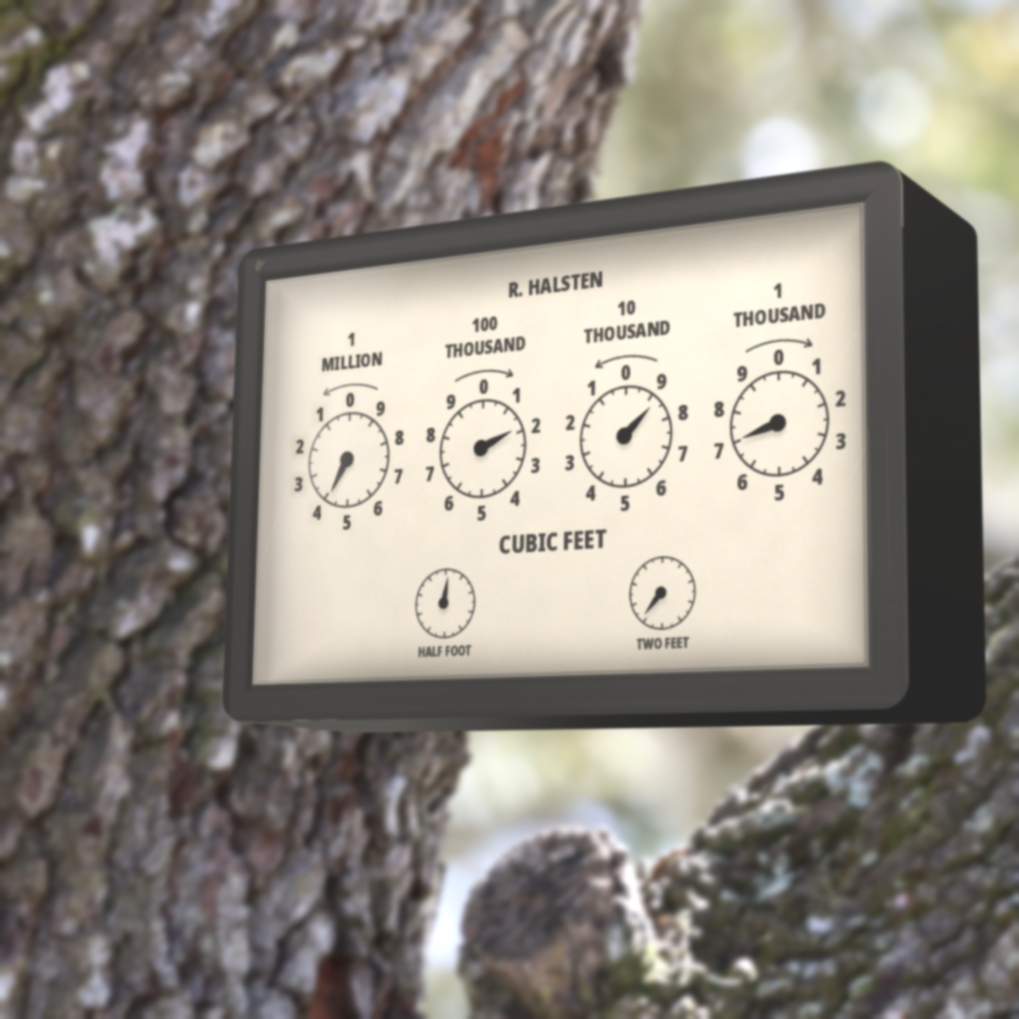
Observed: 418700 ft³
